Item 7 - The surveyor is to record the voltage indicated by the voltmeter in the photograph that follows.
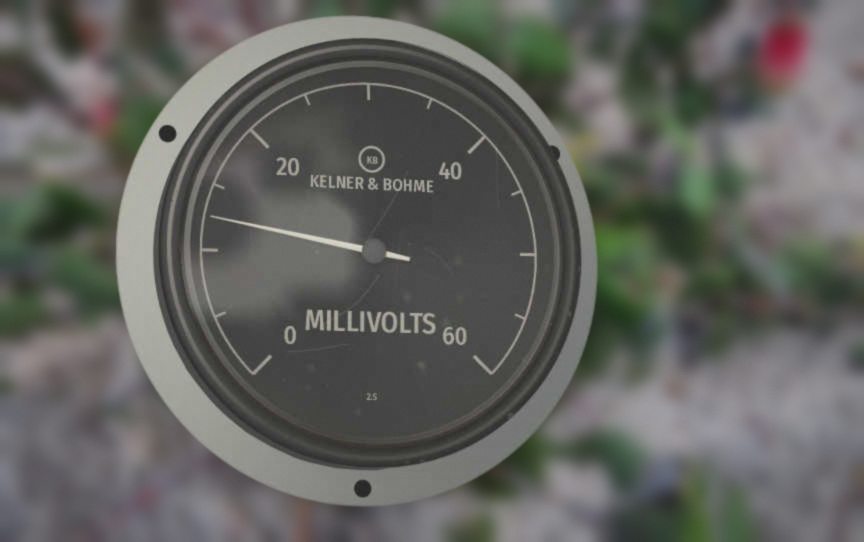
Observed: 12.5 mV
